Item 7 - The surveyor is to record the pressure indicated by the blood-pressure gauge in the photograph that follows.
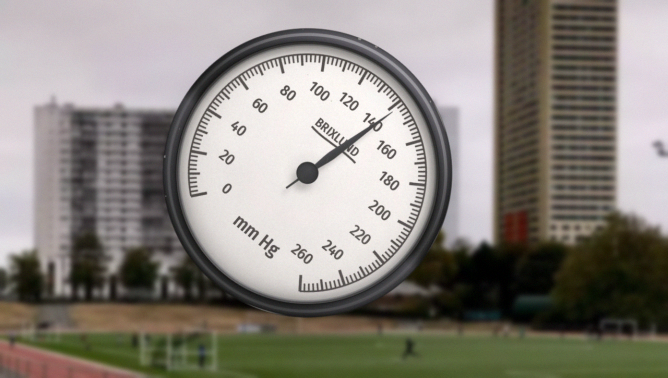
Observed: 142 mmHg
